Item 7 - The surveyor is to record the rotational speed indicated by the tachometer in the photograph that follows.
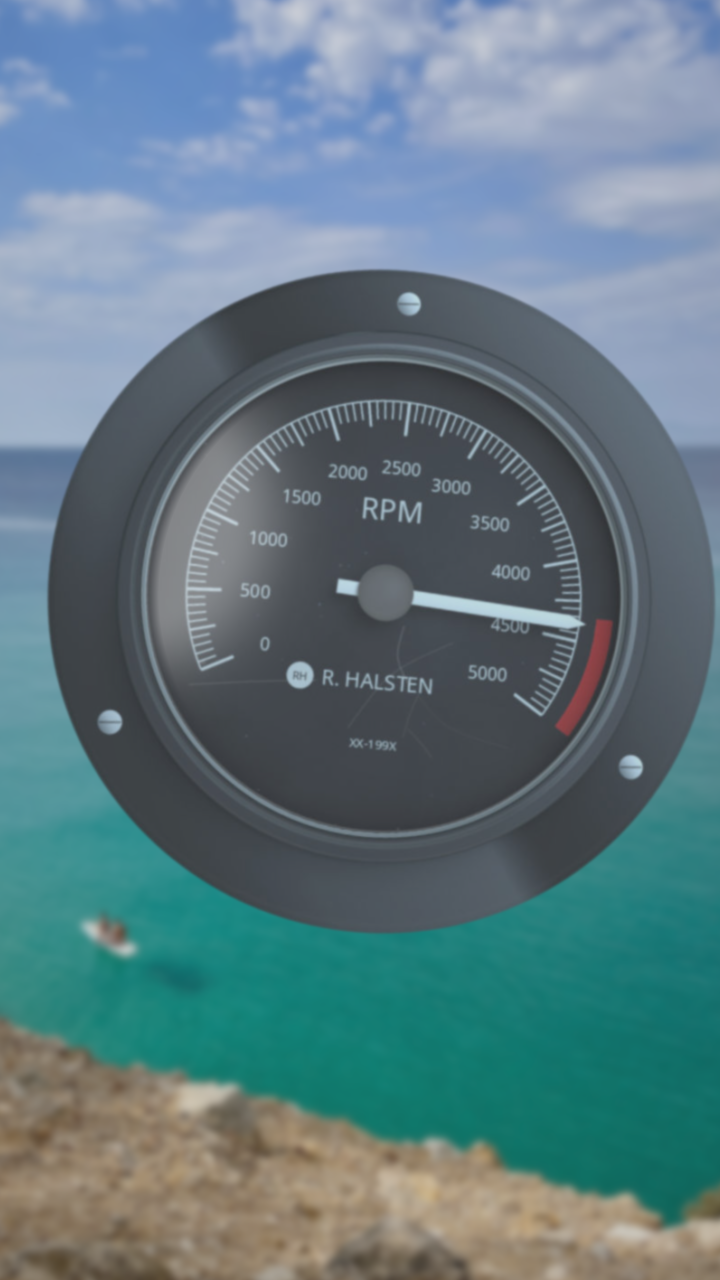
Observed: 4400 rpm
